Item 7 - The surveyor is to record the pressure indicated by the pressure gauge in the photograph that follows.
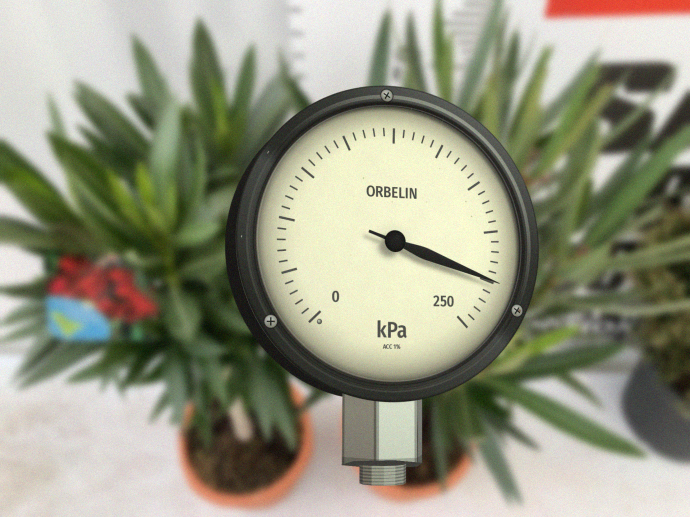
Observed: 225 kPa
